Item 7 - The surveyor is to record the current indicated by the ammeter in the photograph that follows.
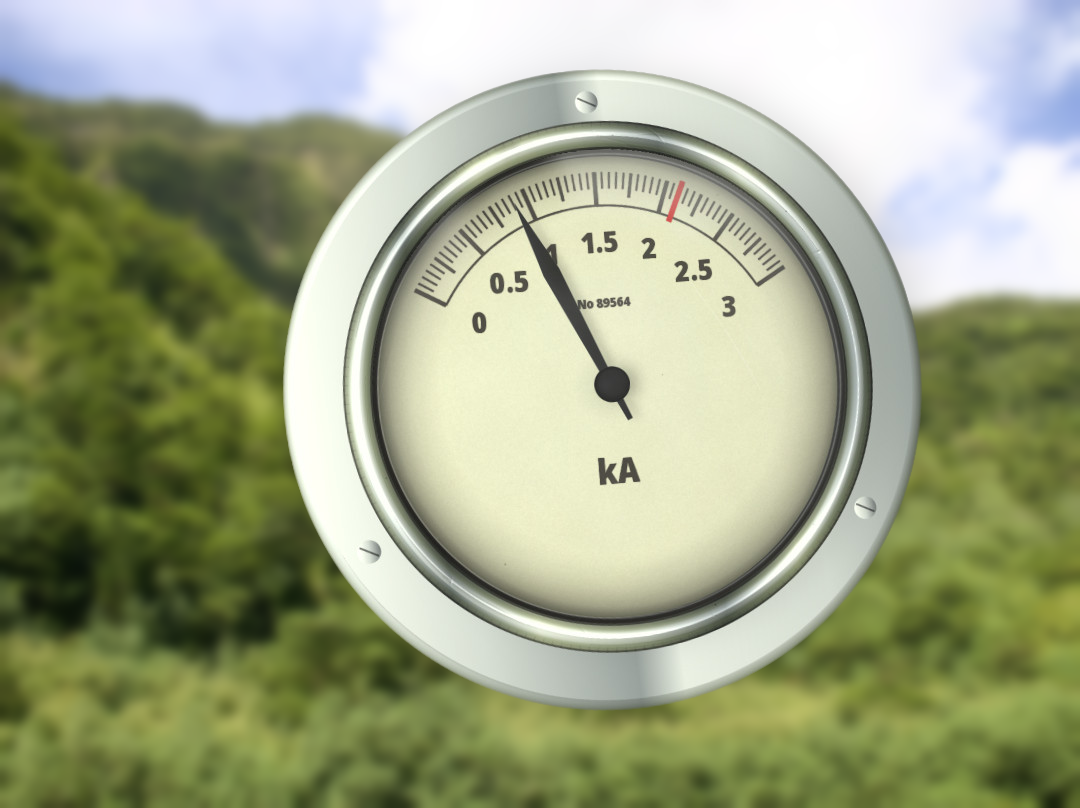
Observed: 0.9 kA
